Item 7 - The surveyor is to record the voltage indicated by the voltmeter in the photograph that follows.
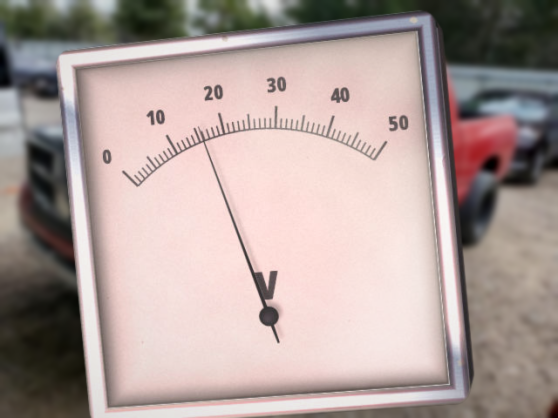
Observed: 16 V
